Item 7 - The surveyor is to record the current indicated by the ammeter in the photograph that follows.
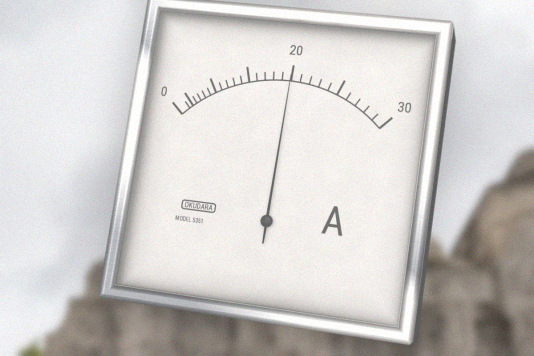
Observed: 20 A
